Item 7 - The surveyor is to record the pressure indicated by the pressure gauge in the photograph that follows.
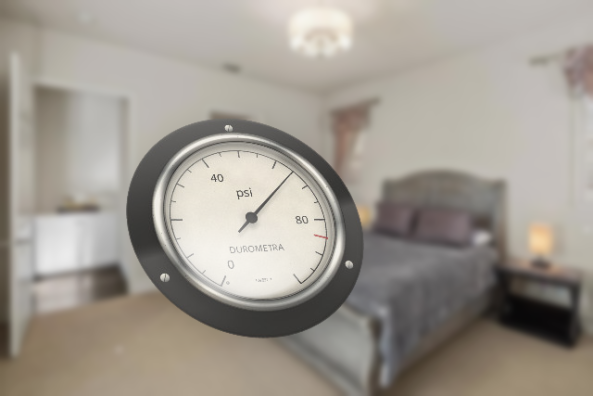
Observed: 65 psi
